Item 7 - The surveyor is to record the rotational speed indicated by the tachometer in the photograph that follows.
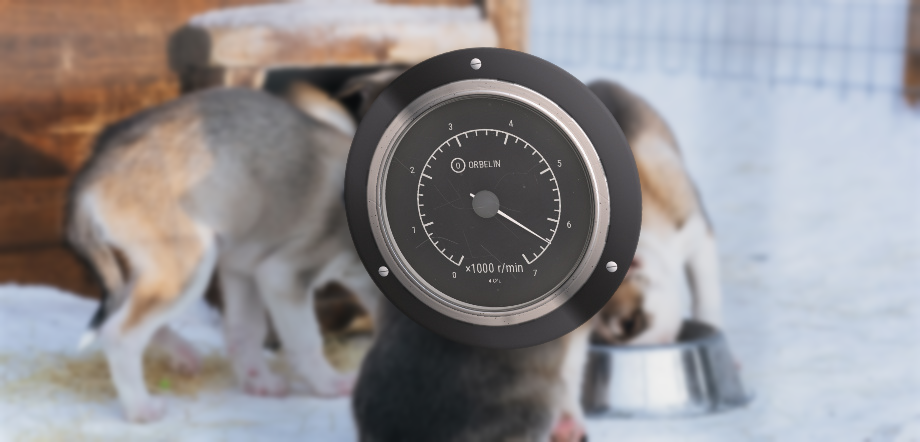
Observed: 6400 rpm
